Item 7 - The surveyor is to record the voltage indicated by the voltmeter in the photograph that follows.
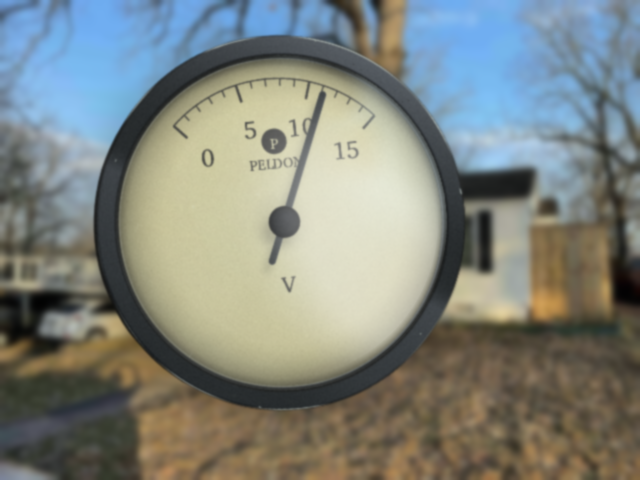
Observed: 11 V
